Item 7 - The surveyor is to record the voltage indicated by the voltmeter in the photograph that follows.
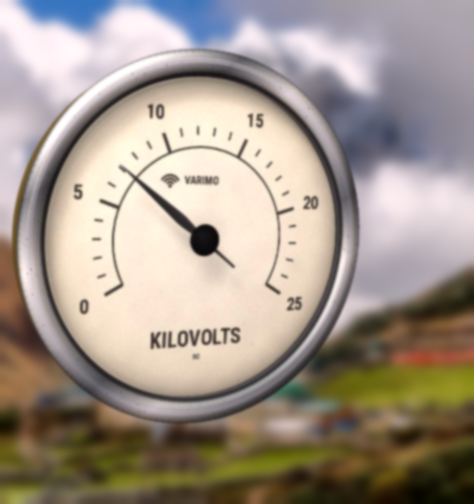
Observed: 7 kV
